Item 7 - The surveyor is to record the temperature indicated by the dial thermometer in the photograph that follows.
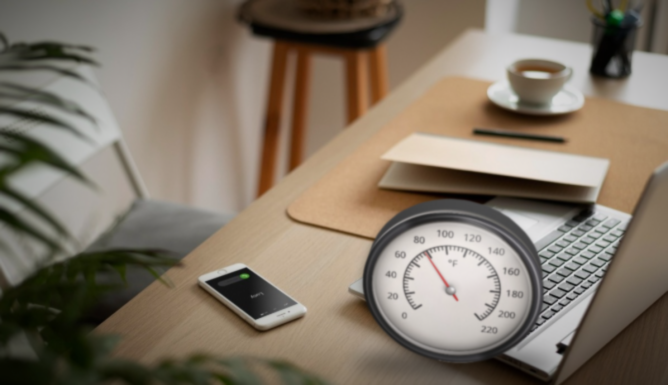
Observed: 80 °F
